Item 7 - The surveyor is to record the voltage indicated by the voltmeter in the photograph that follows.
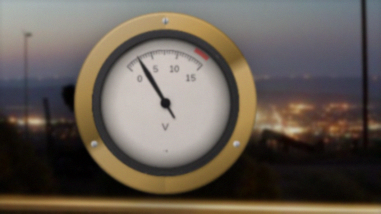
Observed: 2.5 V
